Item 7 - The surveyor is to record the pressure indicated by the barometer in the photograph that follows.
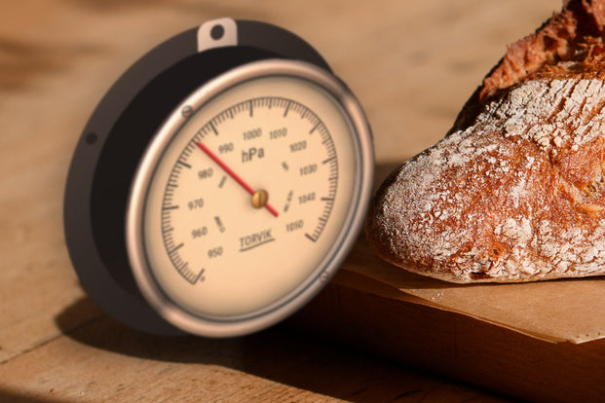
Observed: 985 hPa
